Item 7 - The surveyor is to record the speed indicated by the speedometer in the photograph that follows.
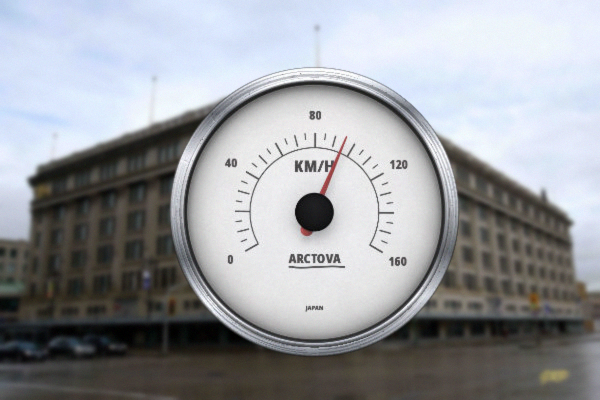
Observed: 95 km/h
